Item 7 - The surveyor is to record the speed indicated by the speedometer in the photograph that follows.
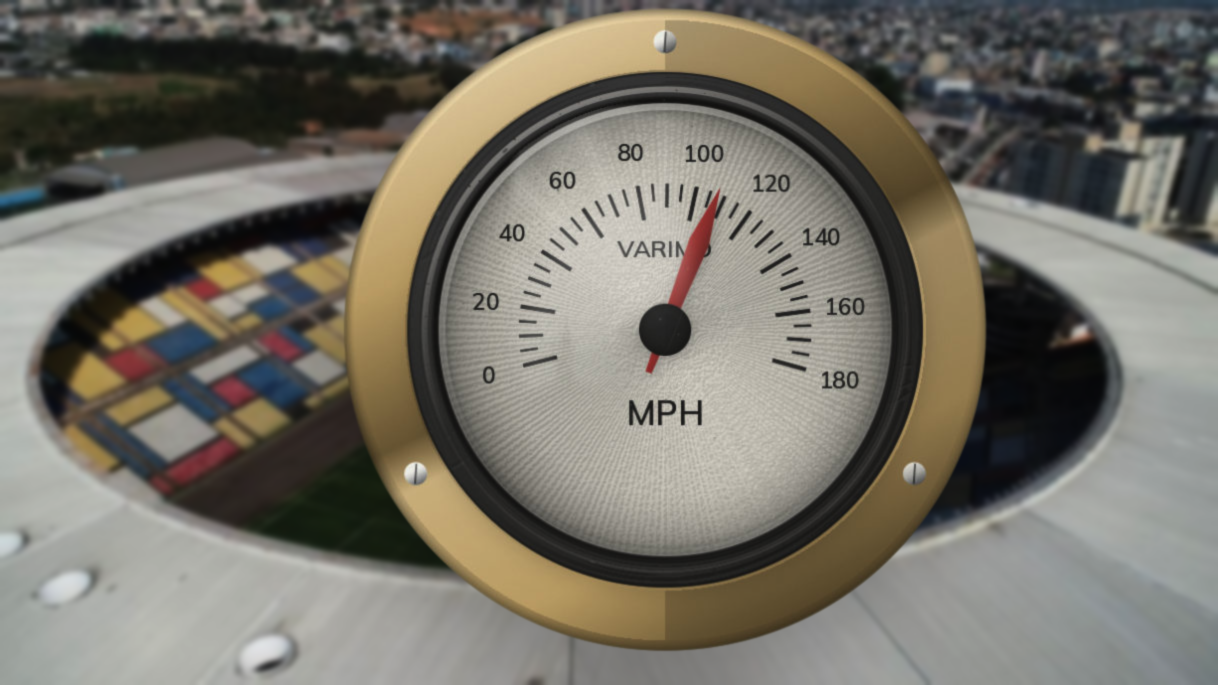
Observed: 107.5 mph
